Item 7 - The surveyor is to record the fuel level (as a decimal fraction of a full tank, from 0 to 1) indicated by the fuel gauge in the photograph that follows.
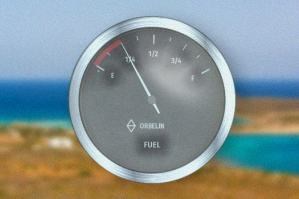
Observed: 0.25
